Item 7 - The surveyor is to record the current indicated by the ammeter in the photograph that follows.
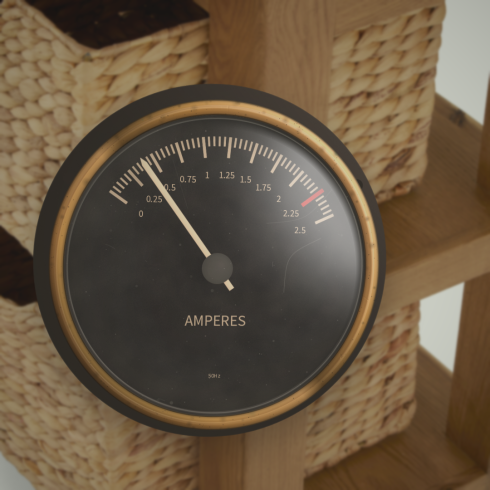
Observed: 0.4 A
